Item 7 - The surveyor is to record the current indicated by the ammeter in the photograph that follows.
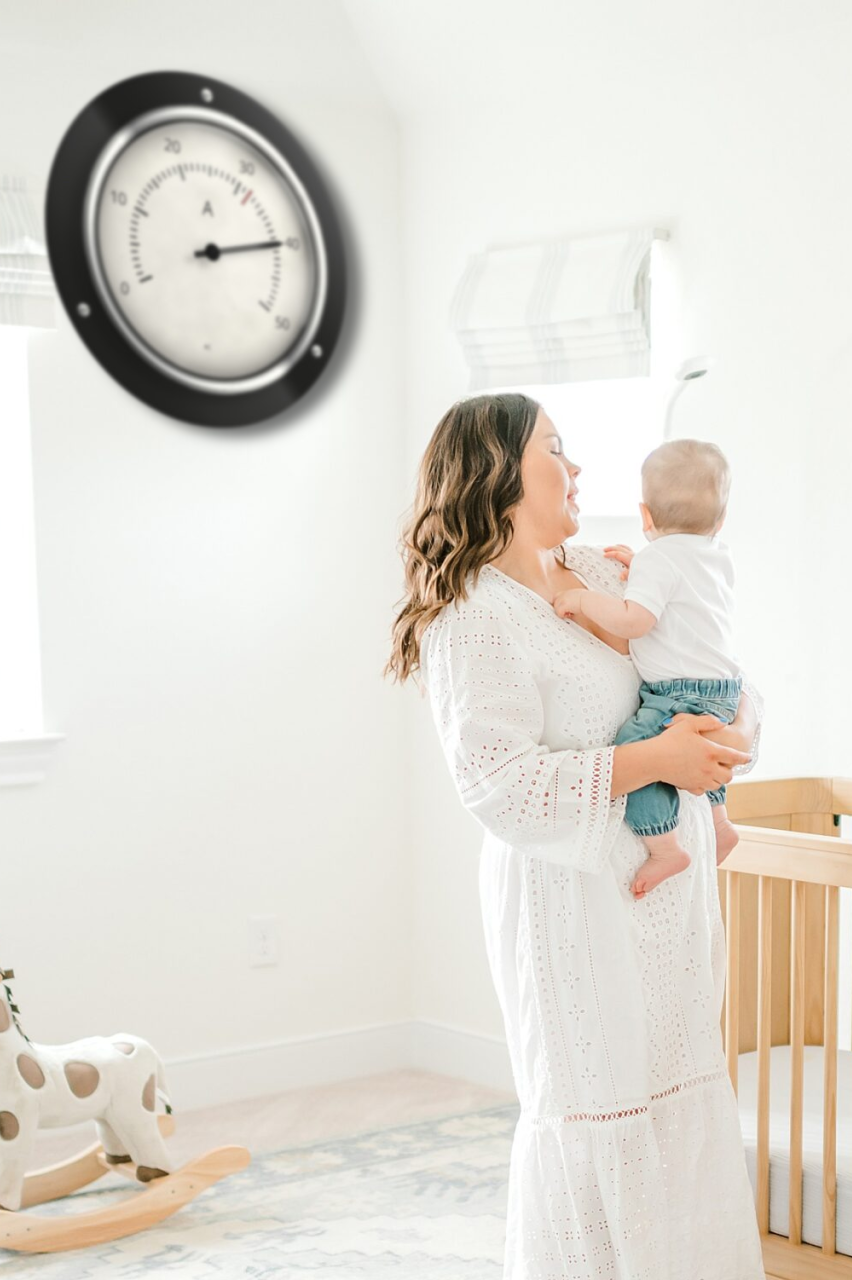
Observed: 40 A
